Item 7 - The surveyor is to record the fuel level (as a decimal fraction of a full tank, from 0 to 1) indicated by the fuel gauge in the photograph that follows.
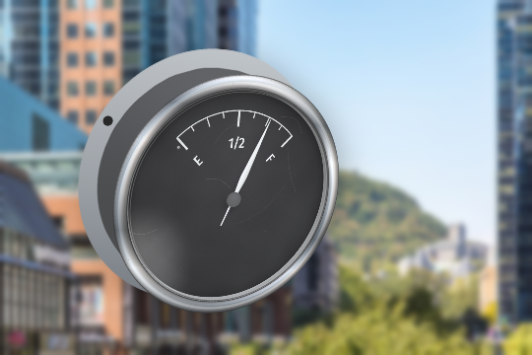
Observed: 0.75
